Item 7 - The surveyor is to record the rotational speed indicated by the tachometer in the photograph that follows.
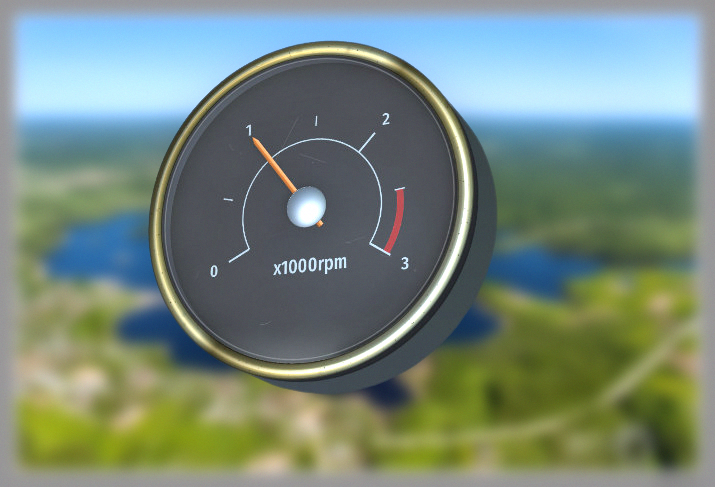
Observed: 1000 rpm
